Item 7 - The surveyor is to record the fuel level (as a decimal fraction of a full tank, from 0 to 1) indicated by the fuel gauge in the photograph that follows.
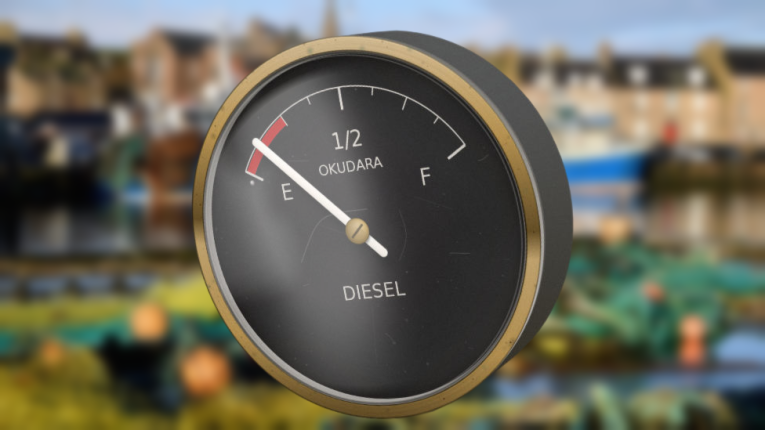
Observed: 0.125
